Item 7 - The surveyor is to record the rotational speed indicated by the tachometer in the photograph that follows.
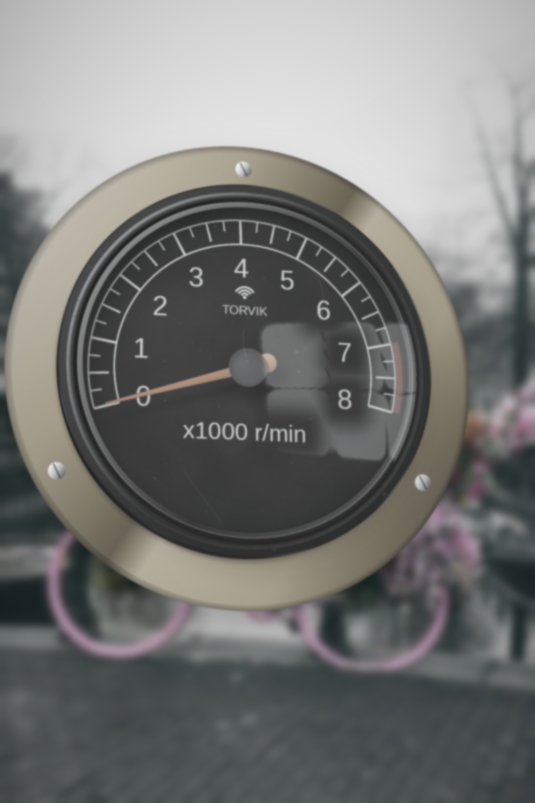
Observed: 0 rpm
